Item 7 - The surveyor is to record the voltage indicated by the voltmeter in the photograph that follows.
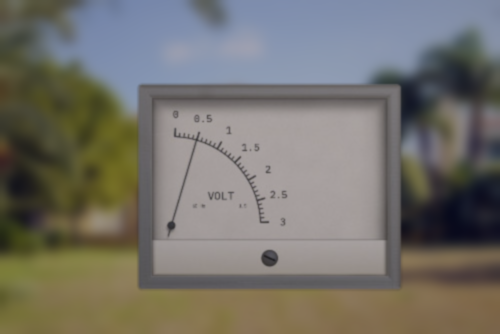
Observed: 0.5 V
